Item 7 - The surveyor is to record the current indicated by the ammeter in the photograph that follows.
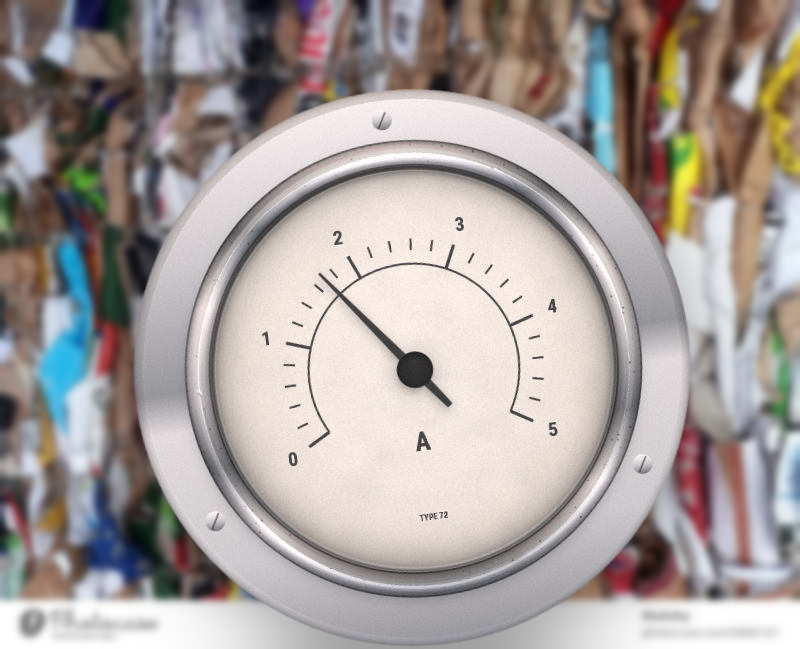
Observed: 1.7 A
